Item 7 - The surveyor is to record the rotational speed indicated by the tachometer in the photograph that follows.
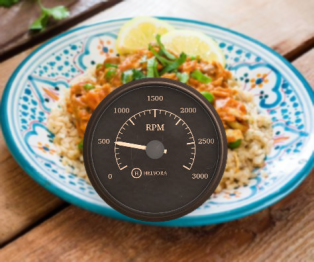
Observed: 500 rpm
